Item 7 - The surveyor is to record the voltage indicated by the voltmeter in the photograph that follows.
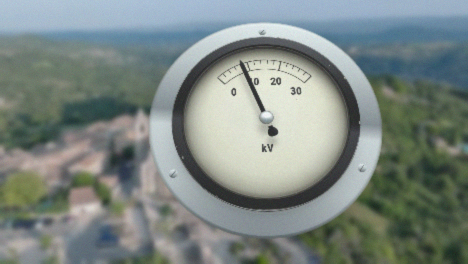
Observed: 8 kV
